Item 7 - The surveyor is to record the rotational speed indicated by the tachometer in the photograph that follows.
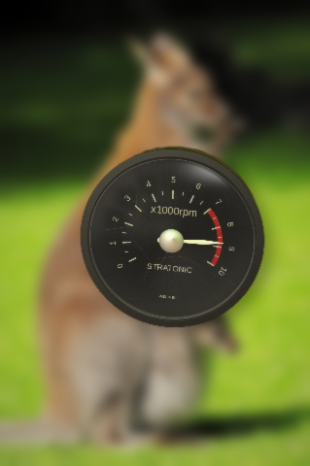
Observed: 8750 rpm
